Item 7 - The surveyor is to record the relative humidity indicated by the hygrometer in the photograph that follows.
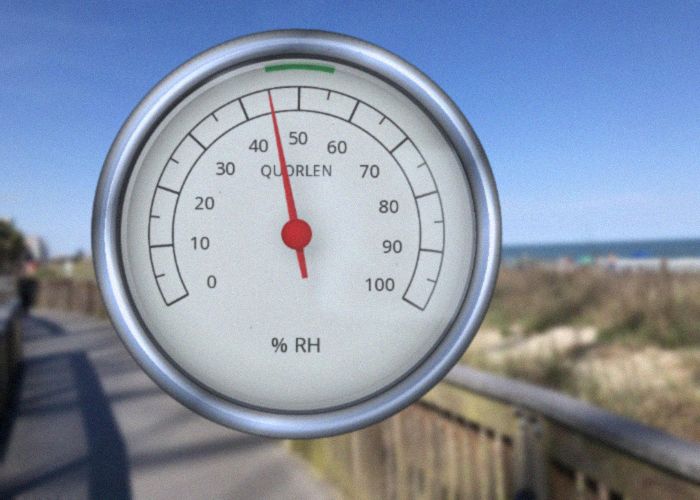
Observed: 45 %
